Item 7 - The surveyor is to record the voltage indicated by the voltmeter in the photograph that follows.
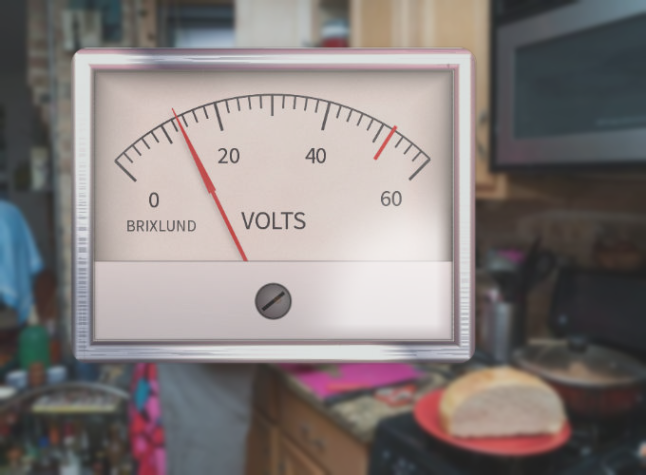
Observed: 13 V
